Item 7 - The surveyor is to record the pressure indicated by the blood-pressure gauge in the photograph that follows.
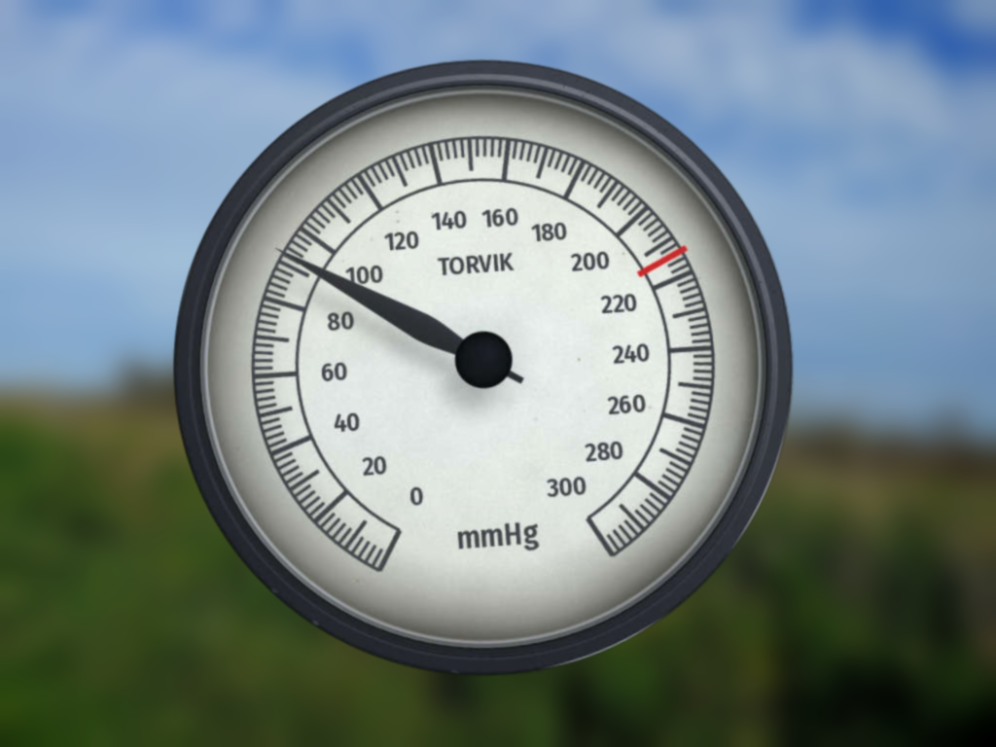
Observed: 92 mmHg
